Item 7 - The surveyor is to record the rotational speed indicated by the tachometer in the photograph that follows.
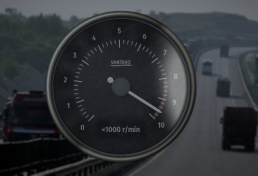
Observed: 9600 rpm
